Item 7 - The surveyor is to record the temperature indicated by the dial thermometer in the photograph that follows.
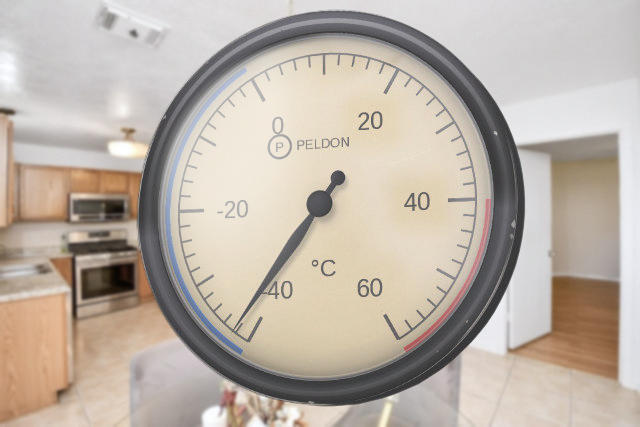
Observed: -38 °C
